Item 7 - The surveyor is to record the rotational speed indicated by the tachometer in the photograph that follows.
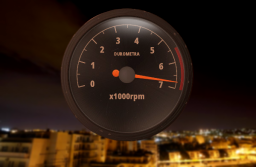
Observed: 6750 rpm
